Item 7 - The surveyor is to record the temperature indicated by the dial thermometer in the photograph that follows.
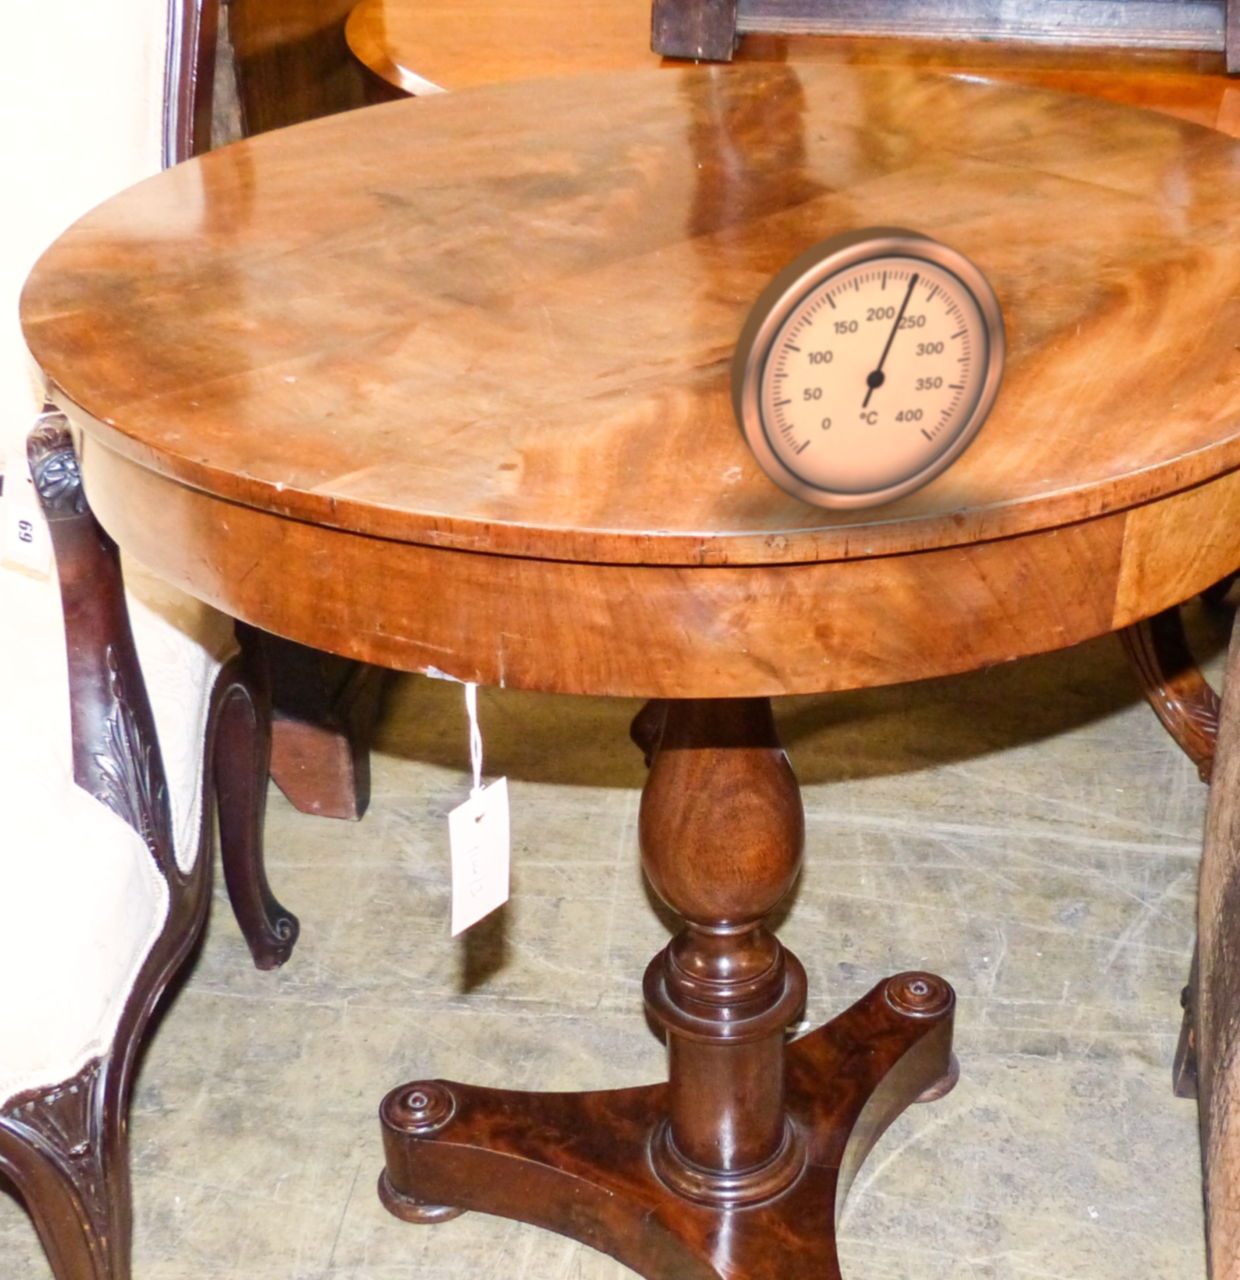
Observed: 225 °C
